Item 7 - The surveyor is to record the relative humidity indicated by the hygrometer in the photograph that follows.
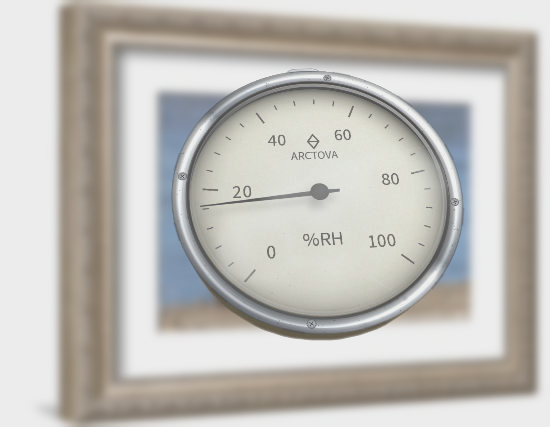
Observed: 16 %
